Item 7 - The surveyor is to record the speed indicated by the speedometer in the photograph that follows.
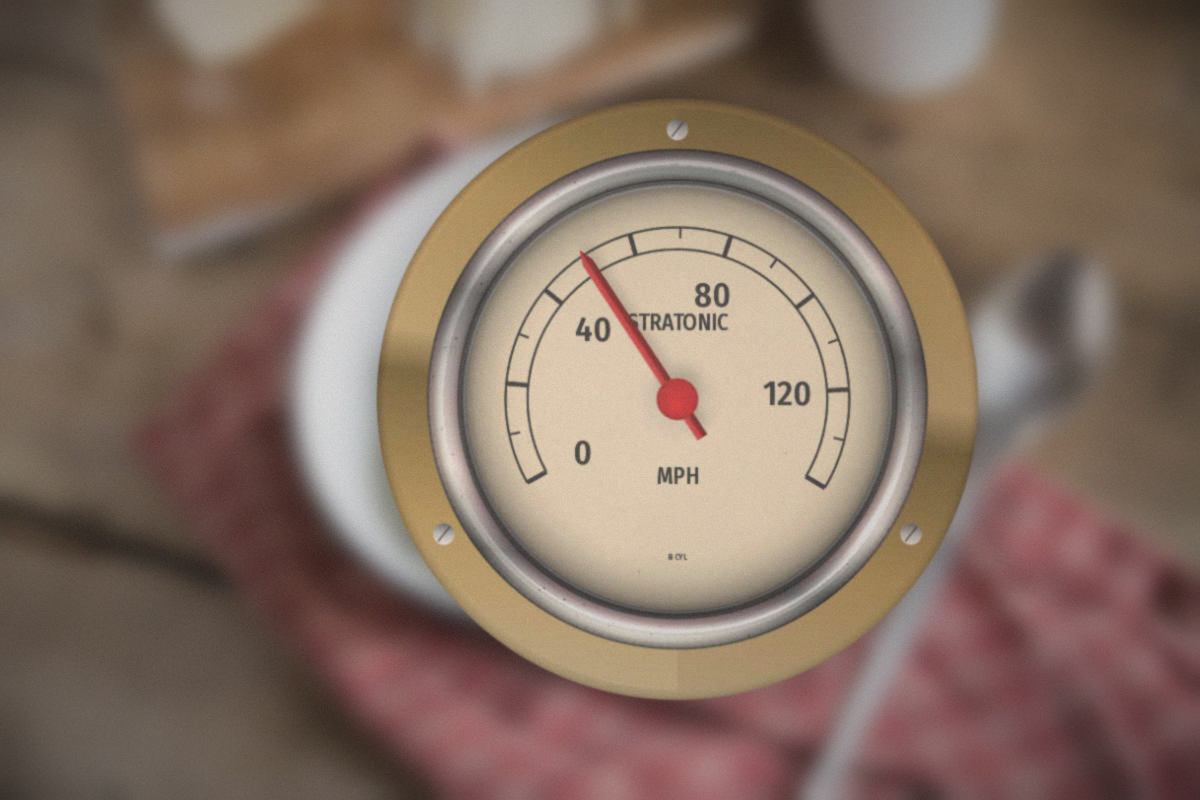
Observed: 50 mph
